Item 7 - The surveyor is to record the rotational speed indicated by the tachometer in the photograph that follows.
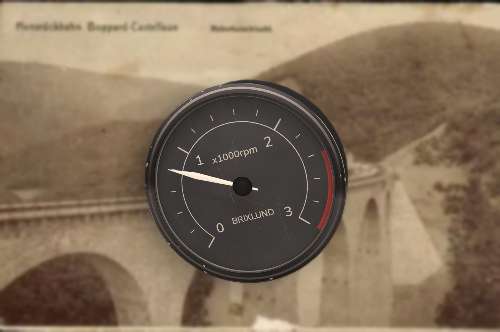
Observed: 800 rpm
